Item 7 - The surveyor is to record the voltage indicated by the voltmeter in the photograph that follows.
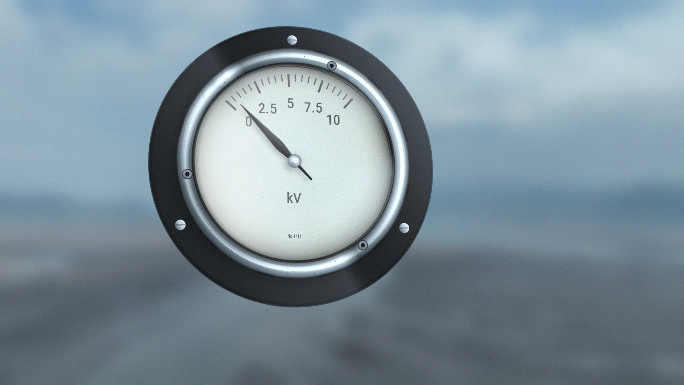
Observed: 0.5 kV
